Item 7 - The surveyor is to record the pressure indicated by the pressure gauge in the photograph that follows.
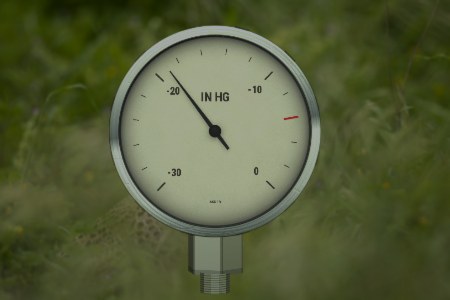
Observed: -19 inHg
